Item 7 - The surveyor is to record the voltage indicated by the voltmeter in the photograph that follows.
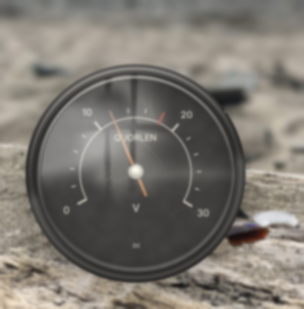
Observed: 12 V
